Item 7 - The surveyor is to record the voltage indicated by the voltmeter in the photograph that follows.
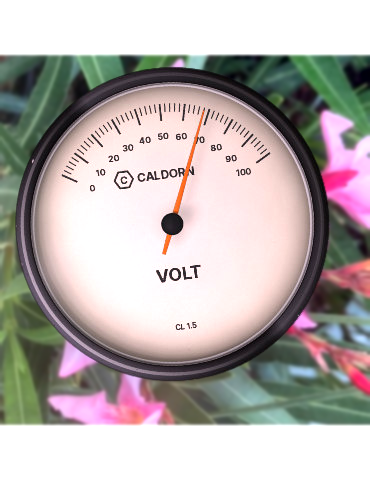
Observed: 68 V
